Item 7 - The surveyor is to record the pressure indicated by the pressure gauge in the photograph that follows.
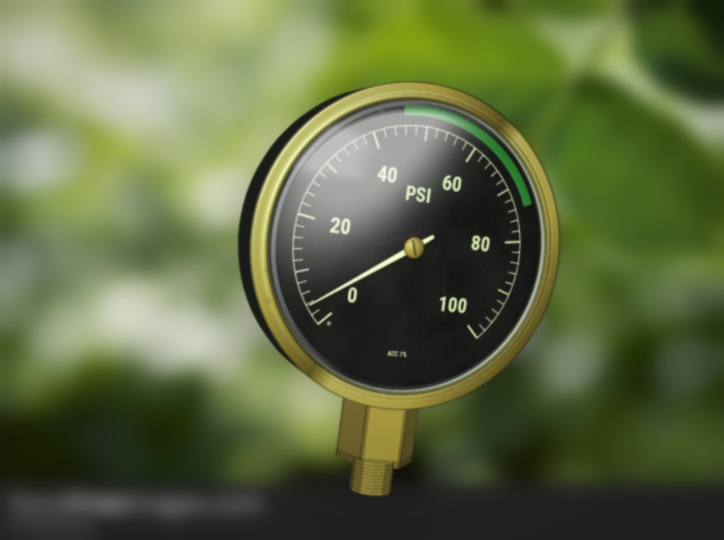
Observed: 4 psi
